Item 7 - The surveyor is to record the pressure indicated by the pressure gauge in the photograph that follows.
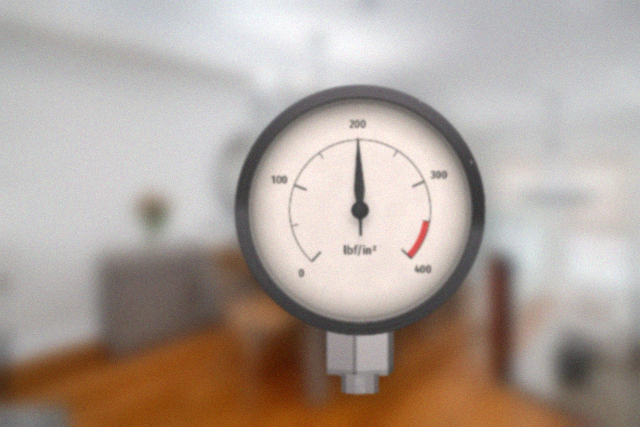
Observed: 200 psi
